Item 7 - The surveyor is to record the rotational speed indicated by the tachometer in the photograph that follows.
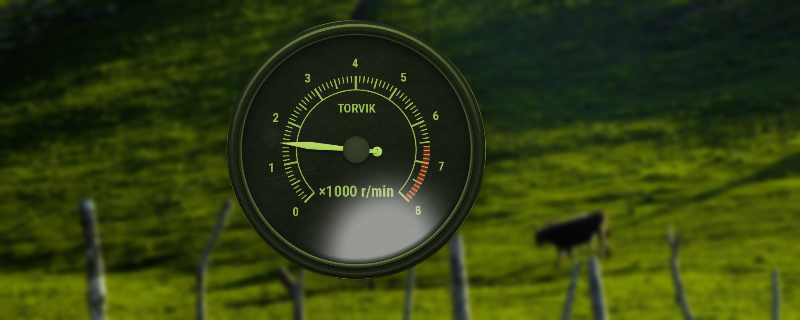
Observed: 1500 rpm
